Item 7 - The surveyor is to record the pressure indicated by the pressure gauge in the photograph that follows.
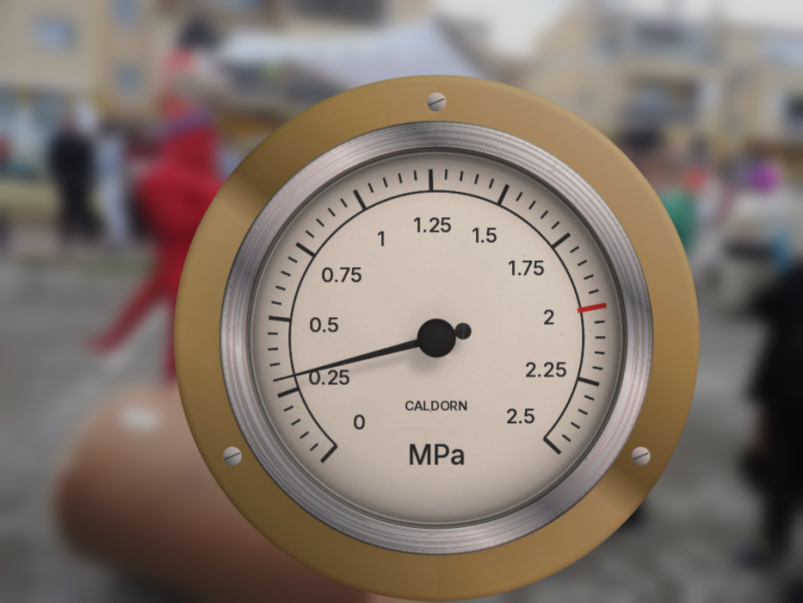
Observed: 0.3 MPa
